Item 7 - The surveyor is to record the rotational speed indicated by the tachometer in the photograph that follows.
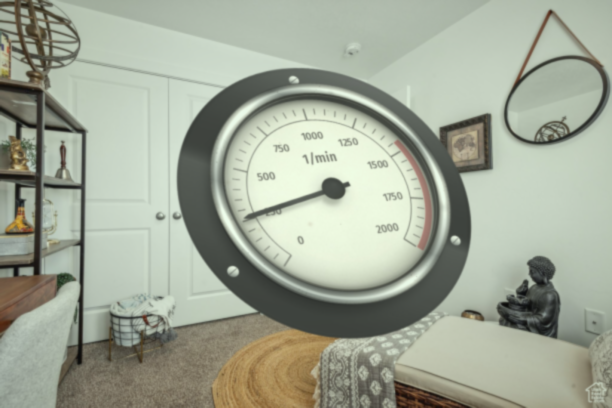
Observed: 250 rpm
